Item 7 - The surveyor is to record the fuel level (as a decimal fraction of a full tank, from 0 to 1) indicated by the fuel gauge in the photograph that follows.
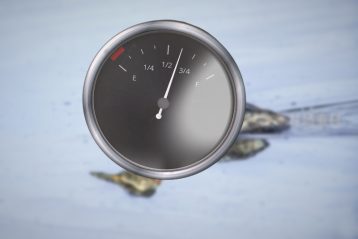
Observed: 0.625
